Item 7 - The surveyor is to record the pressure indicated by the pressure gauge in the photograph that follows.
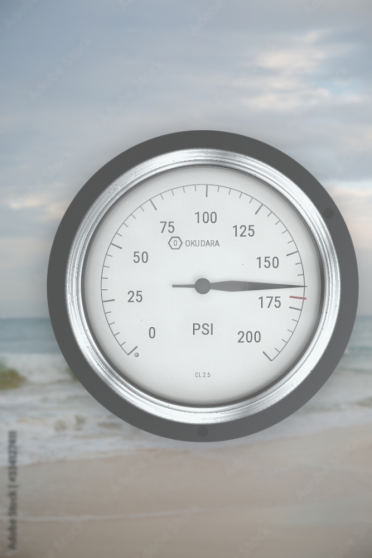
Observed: 165 psi
